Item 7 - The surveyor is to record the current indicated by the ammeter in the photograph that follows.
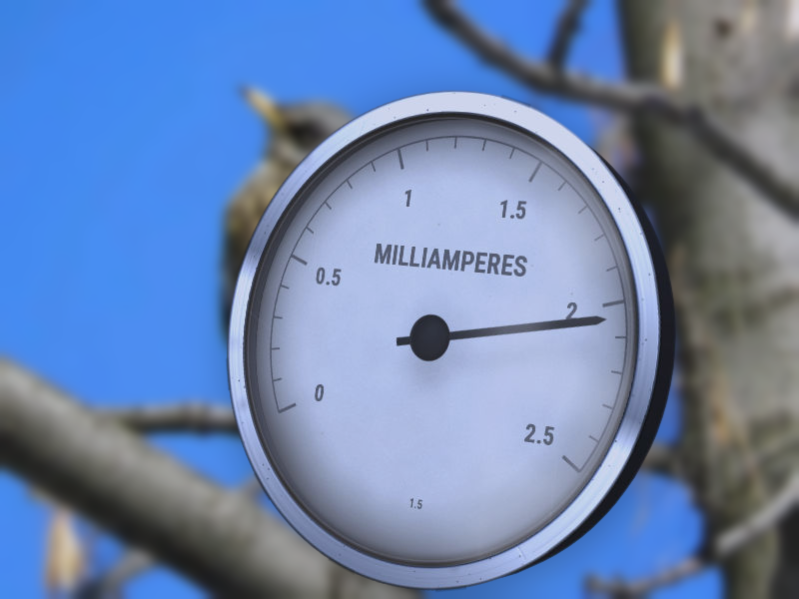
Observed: 2.05 mA
